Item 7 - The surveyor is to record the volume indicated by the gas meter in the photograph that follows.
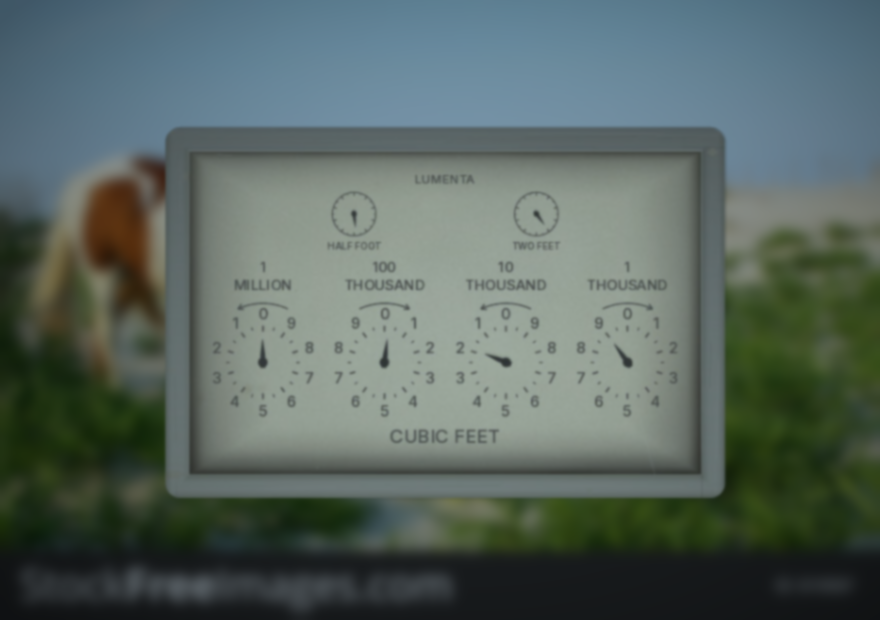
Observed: 1900 ft³
